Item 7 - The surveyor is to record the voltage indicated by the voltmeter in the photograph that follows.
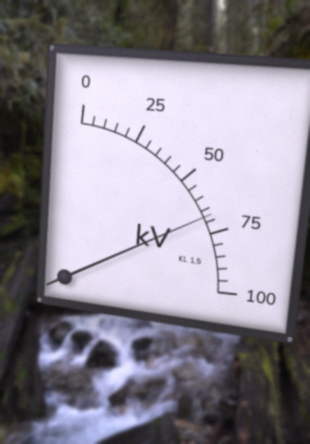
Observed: 67.5 kV
